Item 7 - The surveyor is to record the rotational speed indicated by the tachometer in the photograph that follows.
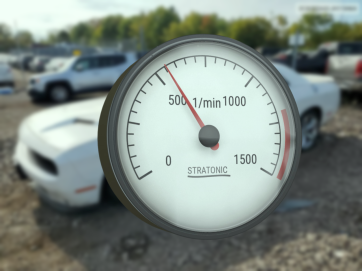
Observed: 550 rpm
